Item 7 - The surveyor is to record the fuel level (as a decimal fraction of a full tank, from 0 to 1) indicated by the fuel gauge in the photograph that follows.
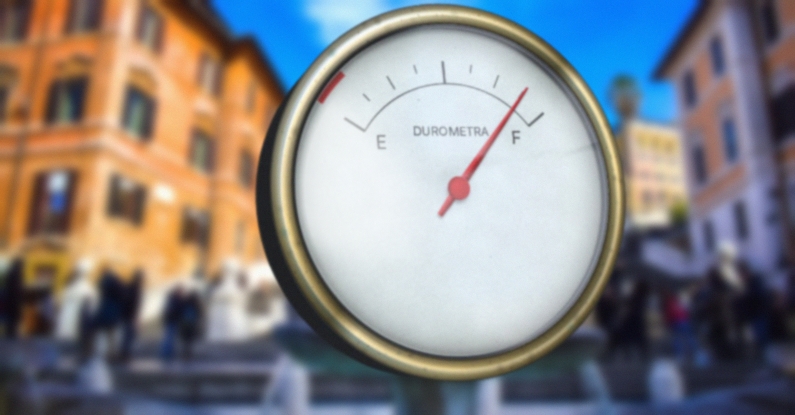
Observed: 0.875
